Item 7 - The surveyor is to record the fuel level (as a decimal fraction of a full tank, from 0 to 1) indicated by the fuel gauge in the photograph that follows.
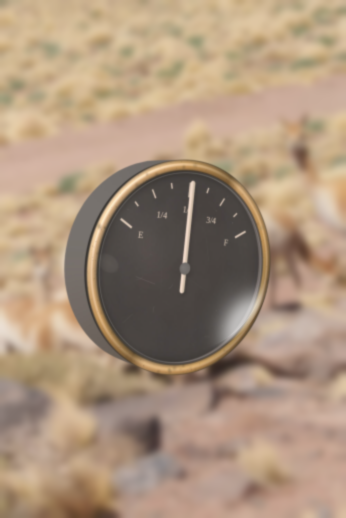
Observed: 0.5
